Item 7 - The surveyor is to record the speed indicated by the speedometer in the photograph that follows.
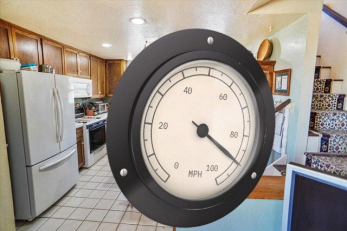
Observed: 90 mph
